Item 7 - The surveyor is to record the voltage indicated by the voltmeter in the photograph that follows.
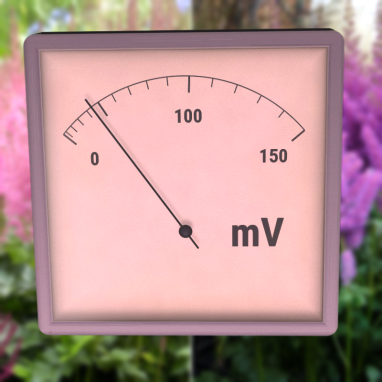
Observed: 45 mV
